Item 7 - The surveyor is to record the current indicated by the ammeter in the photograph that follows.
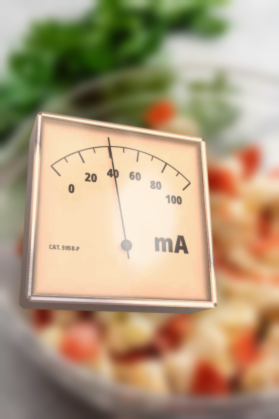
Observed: 40 mA
